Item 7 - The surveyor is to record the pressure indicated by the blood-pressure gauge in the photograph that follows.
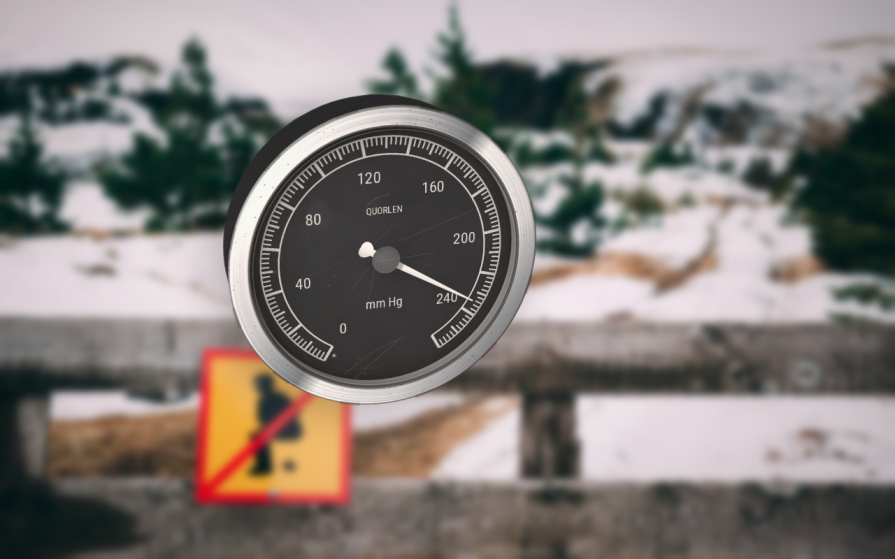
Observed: 234 mmHg
